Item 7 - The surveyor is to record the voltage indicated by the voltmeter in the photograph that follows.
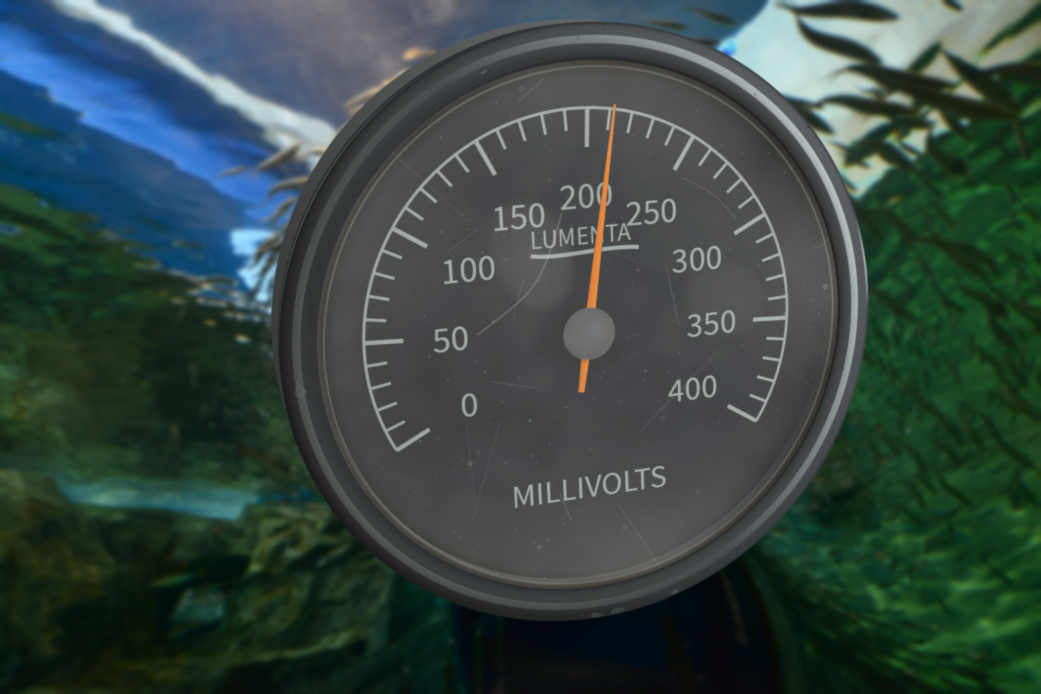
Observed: 210 mV
